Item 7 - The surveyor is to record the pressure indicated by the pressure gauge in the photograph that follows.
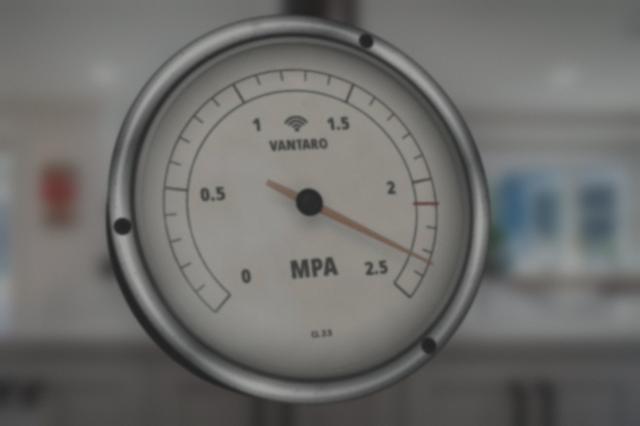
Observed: 2.35 MPa
